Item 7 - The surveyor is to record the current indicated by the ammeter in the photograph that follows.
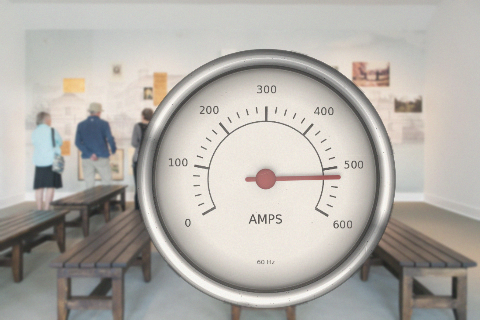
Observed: 520 A
